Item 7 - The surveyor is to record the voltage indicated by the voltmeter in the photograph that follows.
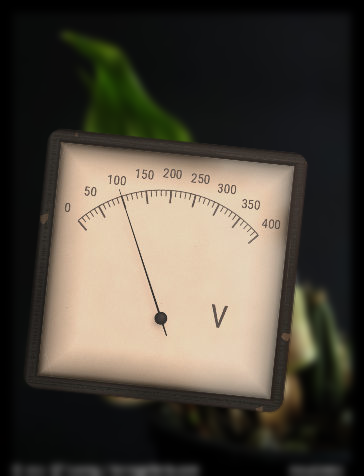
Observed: 100 V
